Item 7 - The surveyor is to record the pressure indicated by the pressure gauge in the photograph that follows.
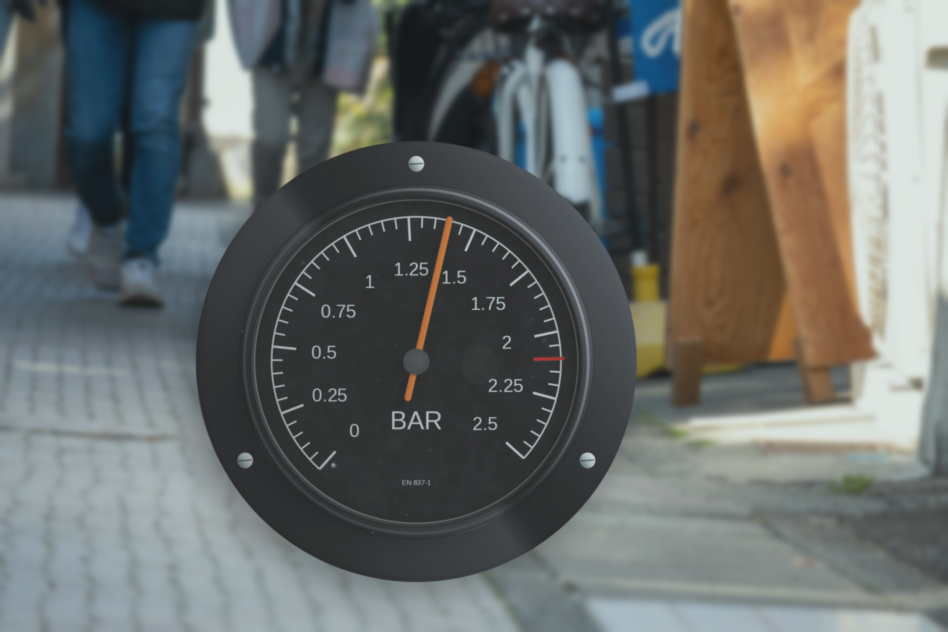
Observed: 1.4 bar
